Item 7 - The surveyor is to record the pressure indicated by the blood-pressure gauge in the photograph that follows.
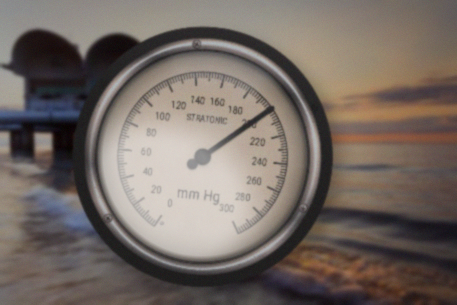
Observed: 200 mmHg
